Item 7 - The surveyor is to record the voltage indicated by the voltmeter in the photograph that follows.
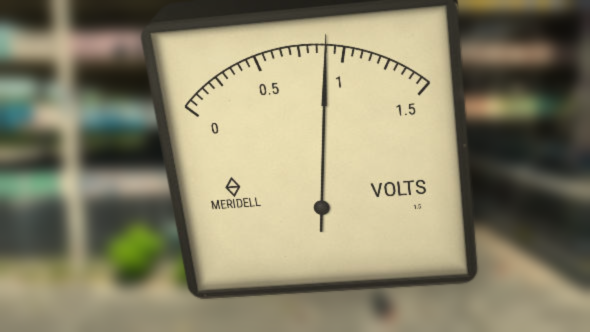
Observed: 0.9 V
